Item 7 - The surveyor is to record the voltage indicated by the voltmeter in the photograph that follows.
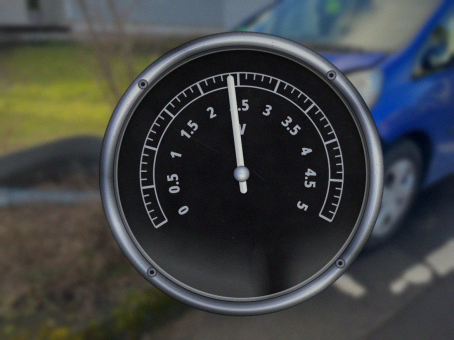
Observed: 2.4 V
